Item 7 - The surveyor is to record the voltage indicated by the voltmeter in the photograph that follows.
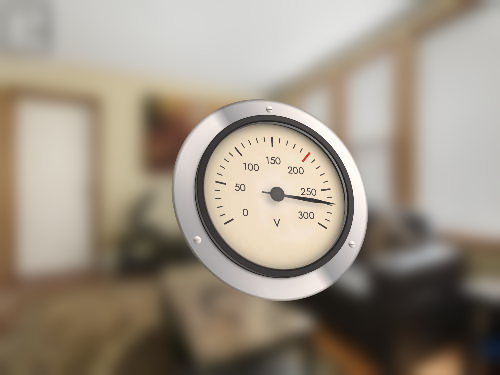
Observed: 270 V
